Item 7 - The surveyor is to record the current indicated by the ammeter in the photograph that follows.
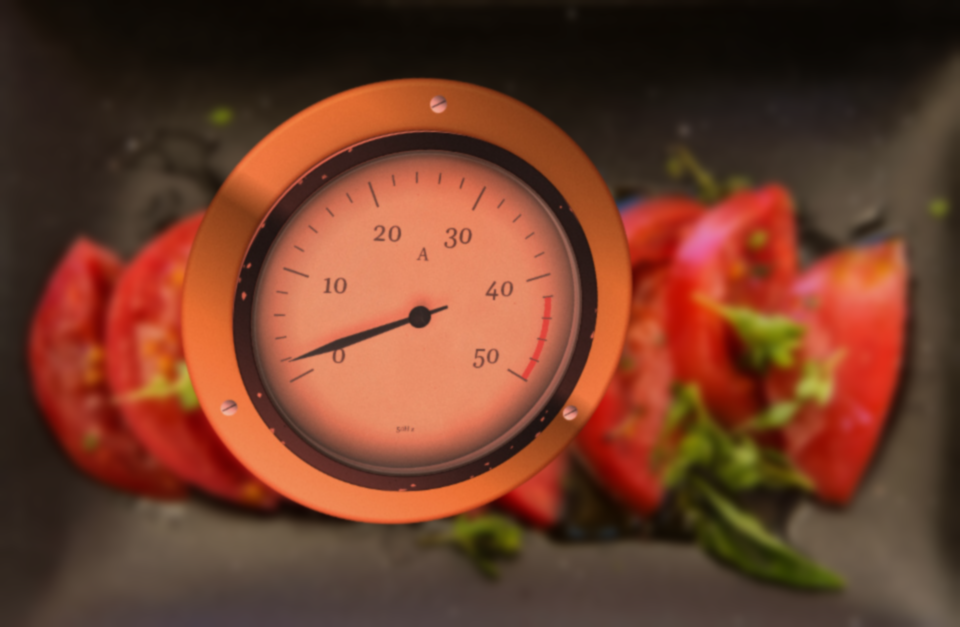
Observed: 2 A
